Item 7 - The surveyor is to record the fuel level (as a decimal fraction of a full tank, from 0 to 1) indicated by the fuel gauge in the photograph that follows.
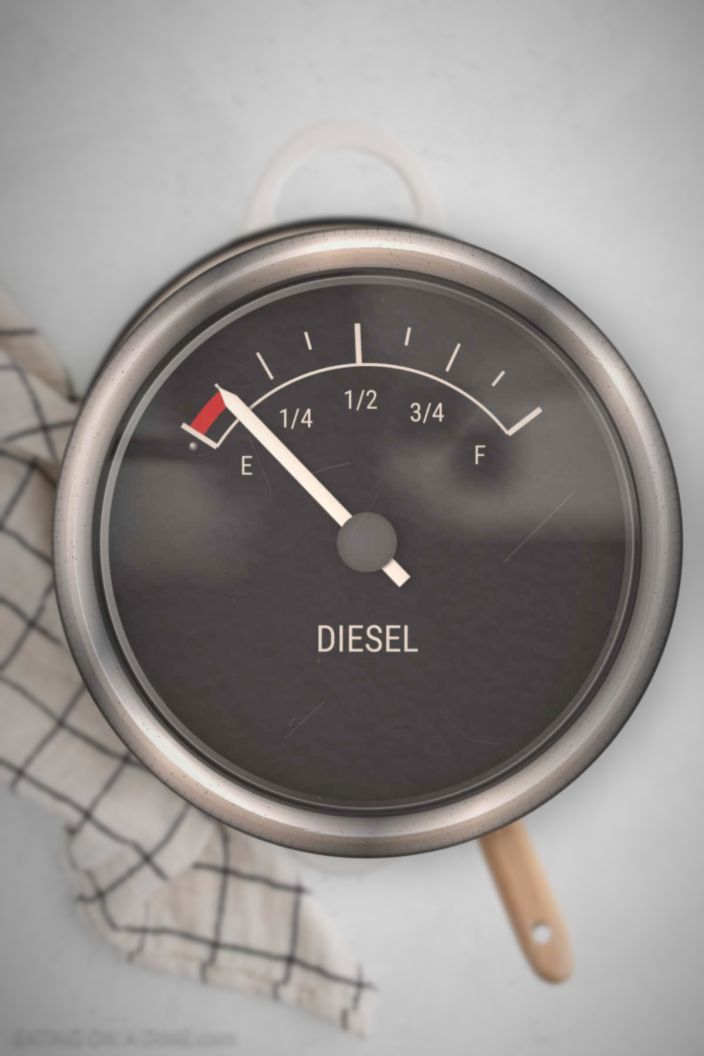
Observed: 0.125
